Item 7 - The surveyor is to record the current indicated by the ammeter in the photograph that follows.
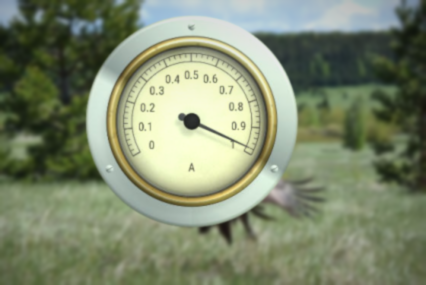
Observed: 0.98 A
